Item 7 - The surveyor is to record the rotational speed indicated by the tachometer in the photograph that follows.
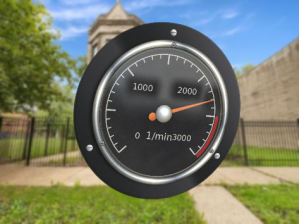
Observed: 2300 rpm
